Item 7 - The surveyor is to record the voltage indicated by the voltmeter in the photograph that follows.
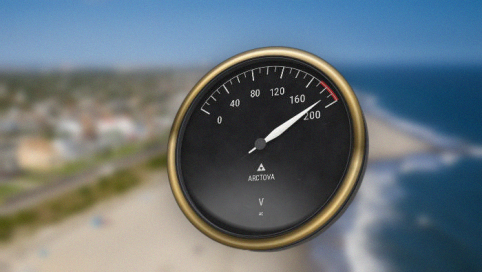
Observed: 190 V
